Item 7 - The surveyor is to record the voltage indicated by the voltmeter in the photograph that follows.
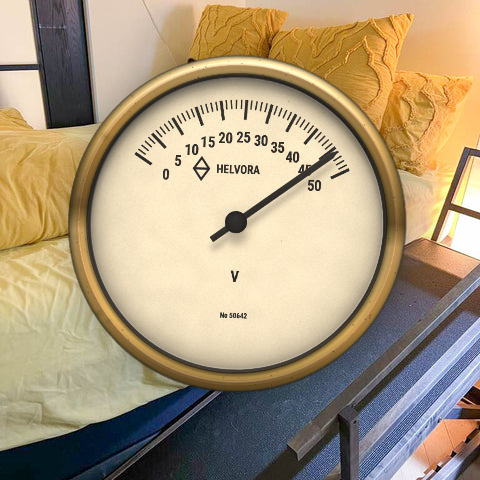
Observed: 46 V
